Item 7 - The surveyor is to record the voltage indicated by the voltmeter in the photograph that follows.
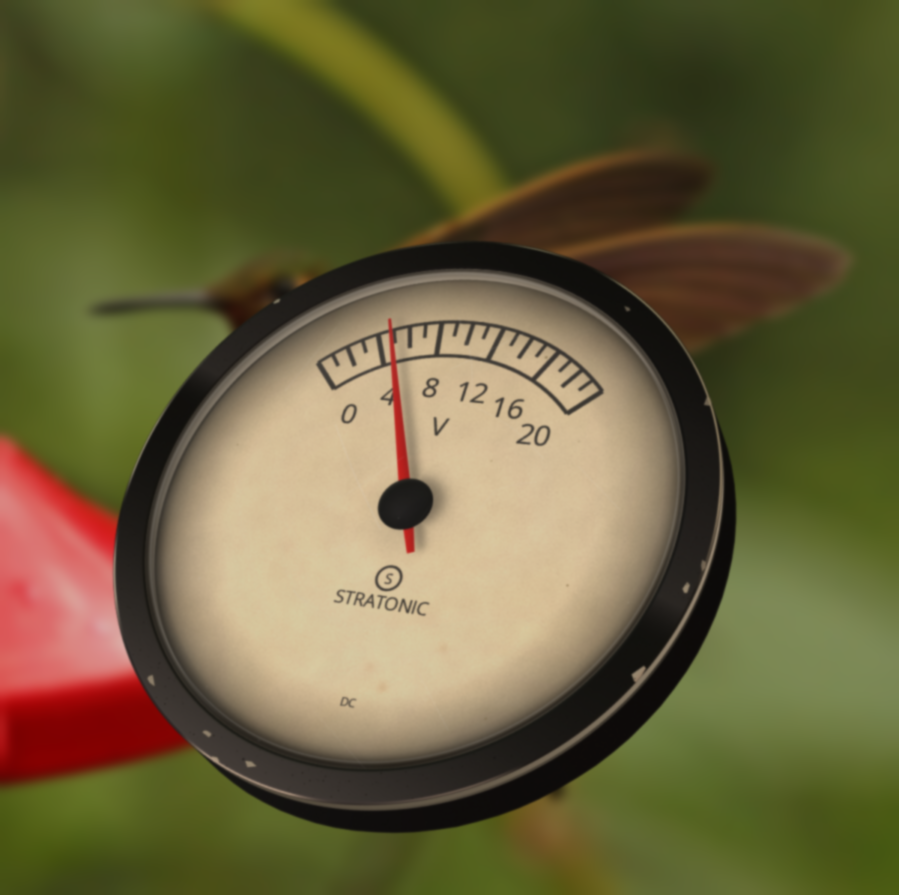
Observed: 5 V
